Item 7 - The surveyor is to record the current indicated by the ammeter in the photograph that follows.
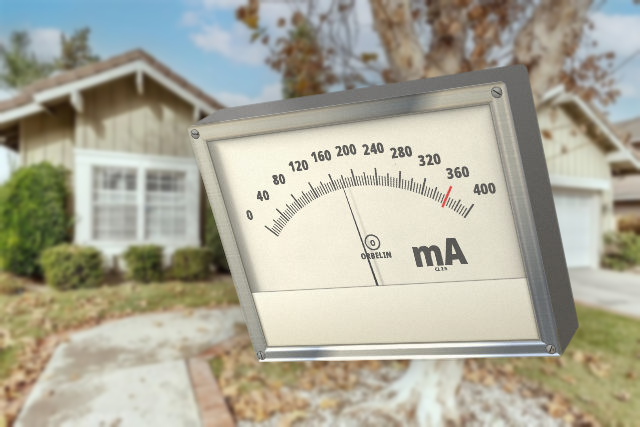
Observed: 180 mA
